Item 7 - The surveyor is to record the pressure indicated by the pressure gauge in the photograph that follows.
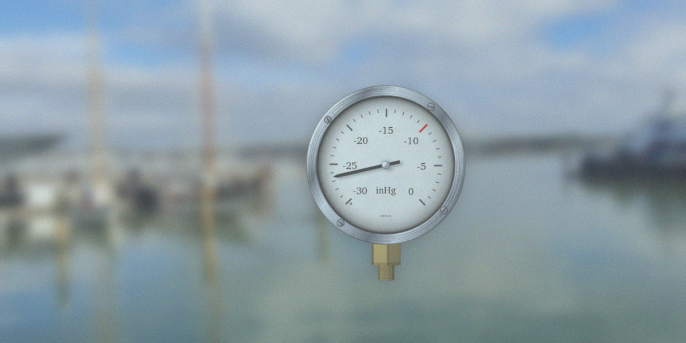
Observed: -26.5 inHg
